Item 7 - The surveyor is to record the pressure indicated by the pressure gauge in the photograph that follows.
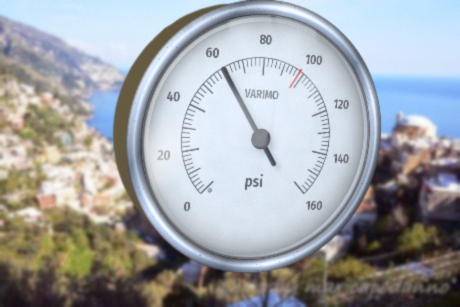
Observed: 60 psi
